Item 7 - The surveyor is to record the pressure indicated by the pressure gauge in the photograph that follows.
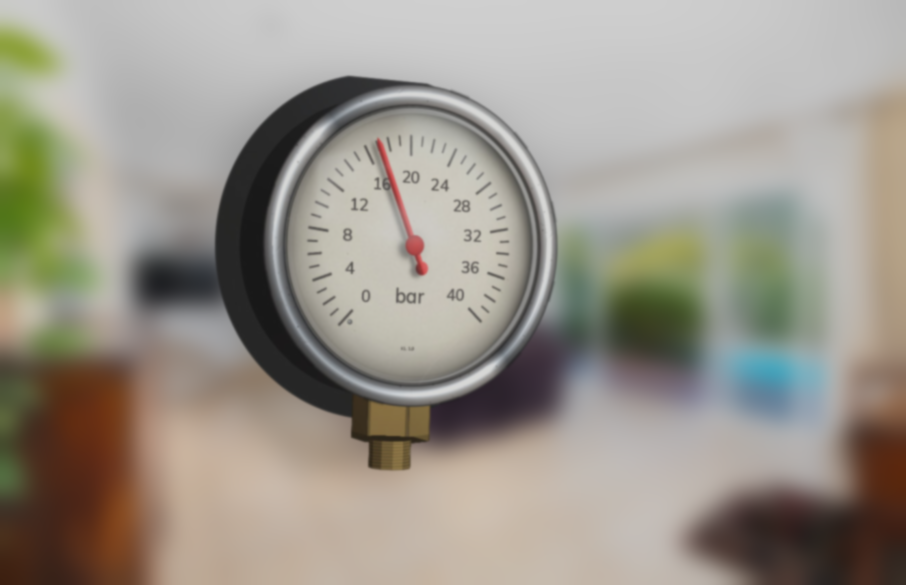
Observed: 17 bar
